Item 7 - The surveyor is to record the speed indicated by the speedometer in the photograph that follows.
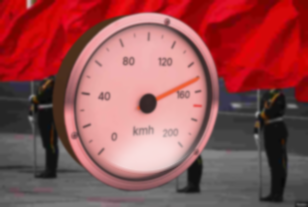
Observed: 150 km/h
